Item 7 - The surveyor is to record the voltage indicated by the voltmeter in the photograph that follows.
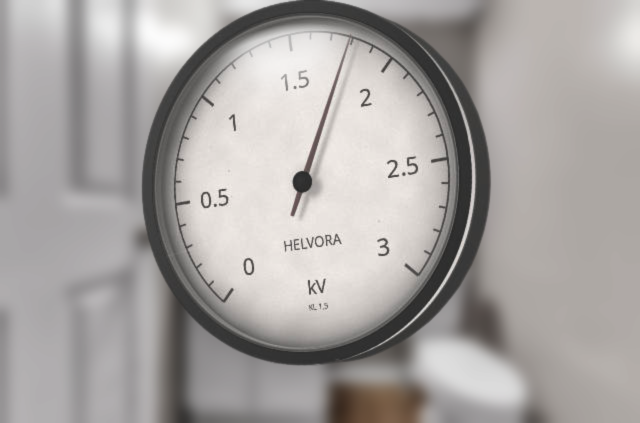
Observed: 1.8 kV
